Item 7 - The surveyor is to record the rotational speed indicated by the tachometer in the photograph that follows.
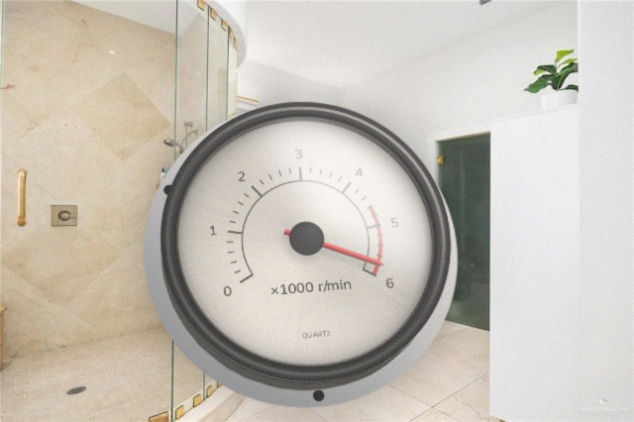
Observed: 5800 rpm
